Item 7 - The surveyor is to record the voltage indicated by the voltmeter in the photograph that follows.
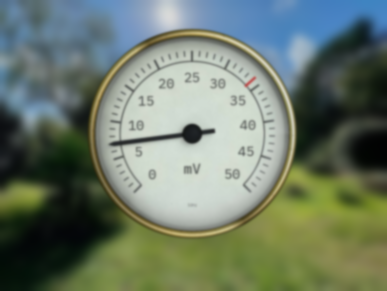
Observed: 7 mV
